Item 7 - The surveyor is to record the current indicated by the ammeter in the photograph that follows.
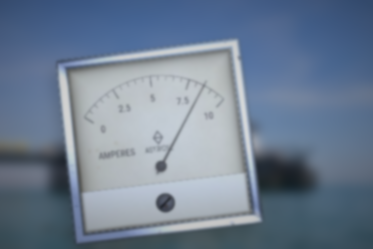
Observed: 8.5 A
